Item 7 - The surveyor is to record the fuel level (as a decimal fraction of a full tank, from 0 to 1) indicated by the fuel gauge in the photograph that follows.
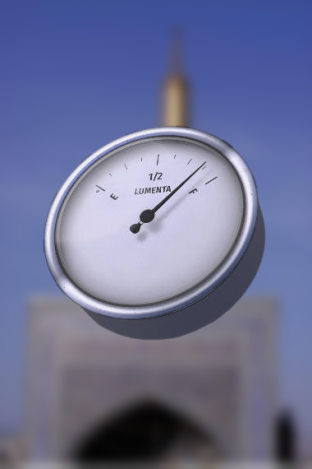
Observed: 0.875
